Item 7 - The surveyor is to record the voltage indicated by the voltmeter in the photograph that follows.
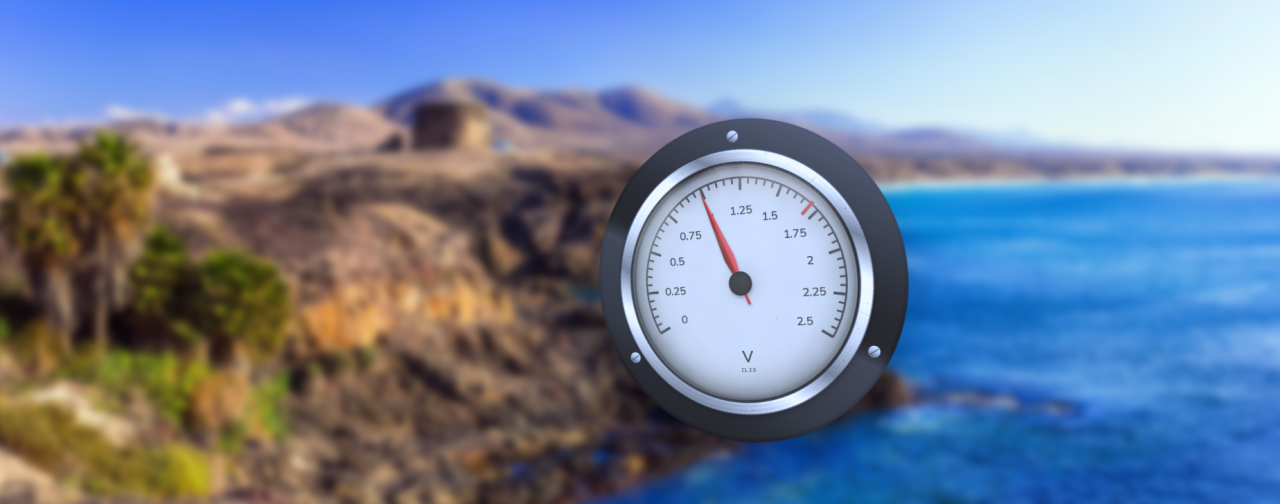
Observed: 1 V
